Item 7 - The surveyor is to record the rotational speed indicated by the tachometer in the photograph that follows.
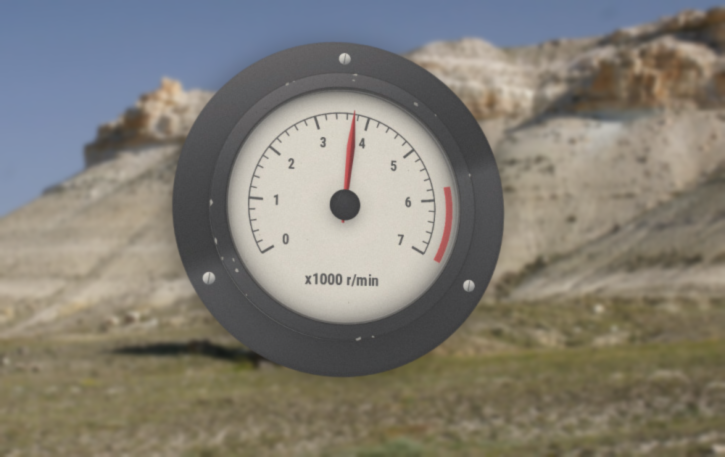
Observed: 3700 rpm
